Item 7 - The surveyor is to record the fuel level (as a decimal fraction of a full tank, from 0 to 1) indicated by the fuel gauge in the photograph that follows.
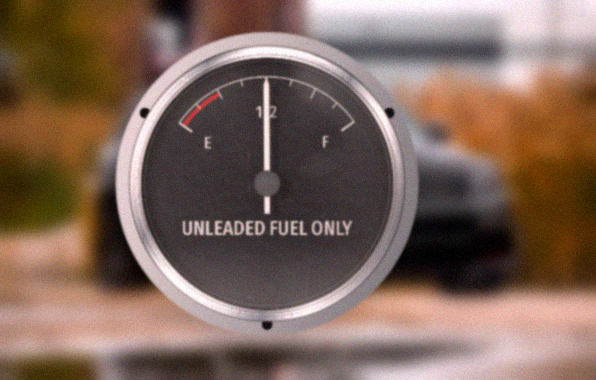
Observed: 0.5
